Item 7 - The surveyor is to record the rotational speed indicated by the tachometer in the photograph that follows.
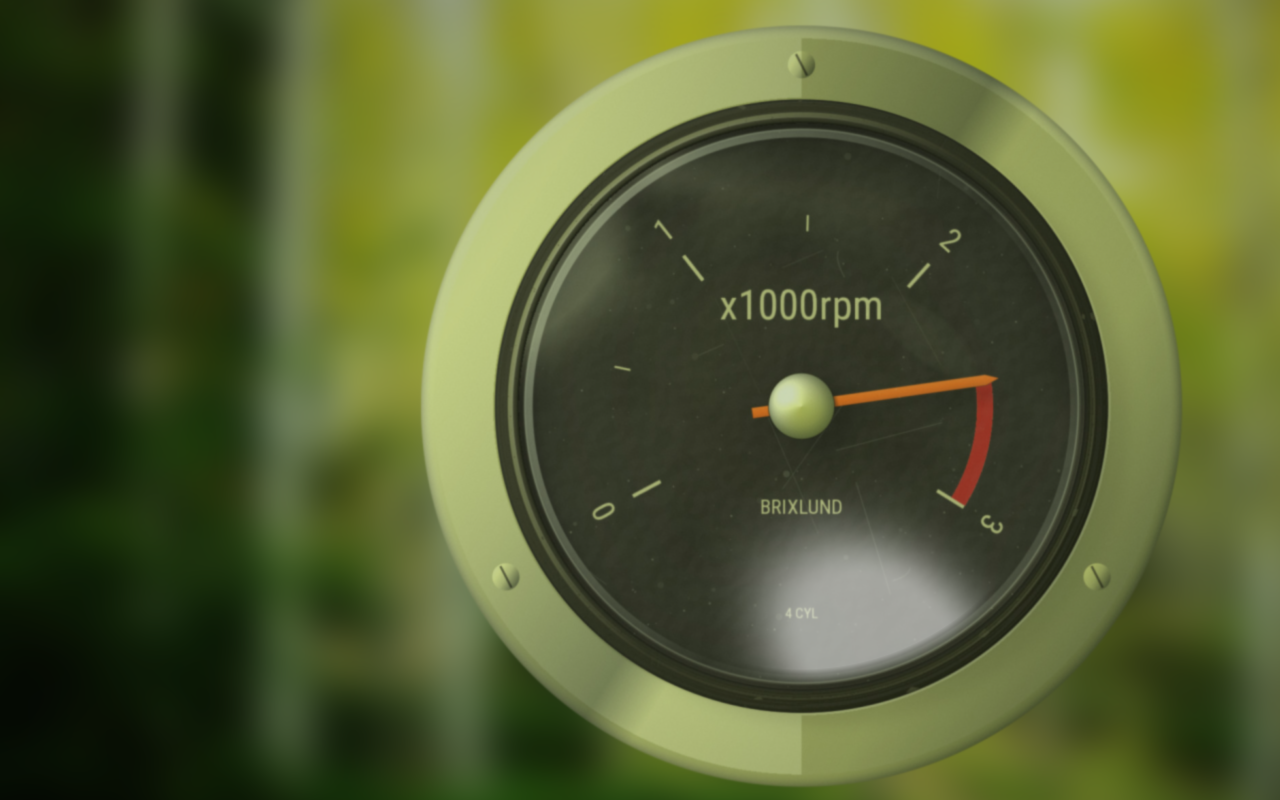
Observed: 2500 rpm
